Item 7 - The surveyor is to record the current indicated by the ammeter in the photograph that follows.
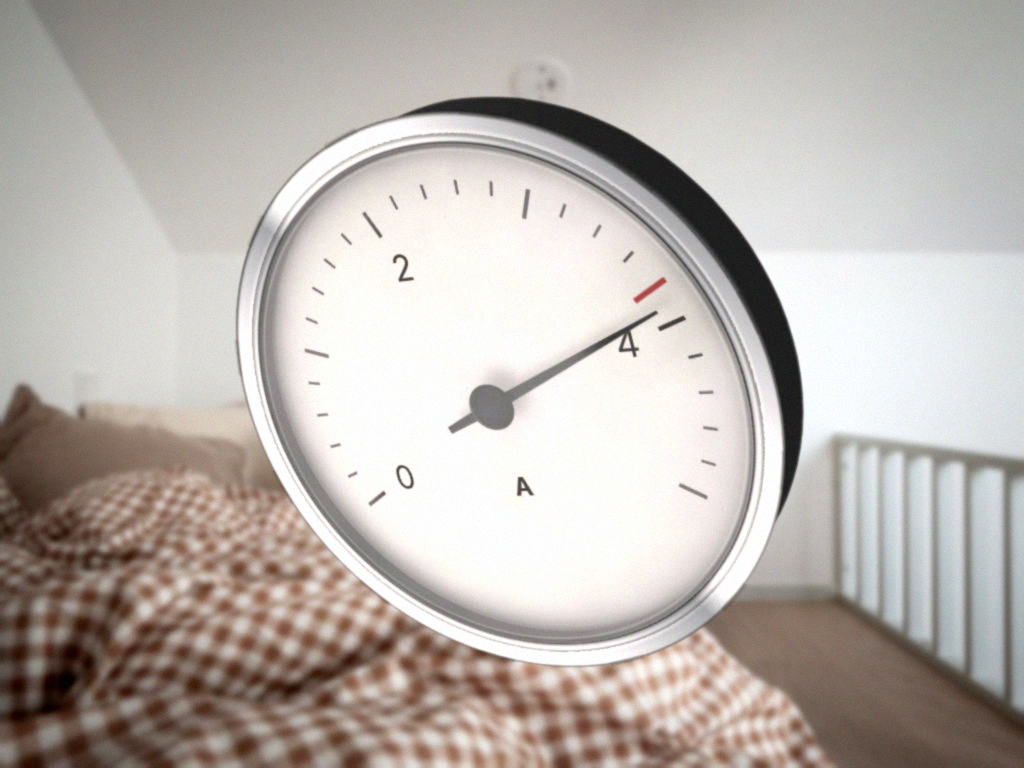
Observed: 3.9 A
